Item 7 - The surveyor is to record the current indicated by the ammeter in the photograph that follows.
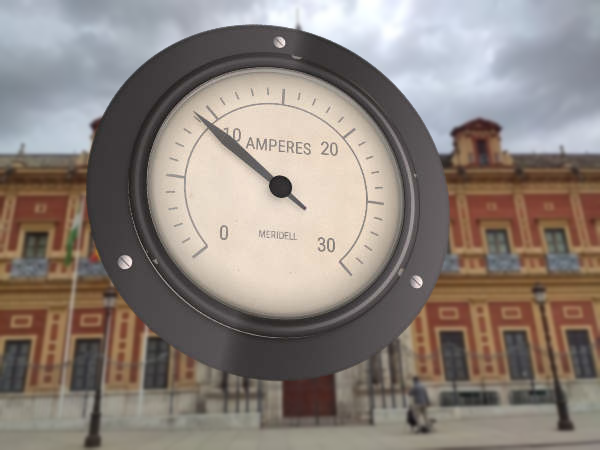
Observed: 9 A
